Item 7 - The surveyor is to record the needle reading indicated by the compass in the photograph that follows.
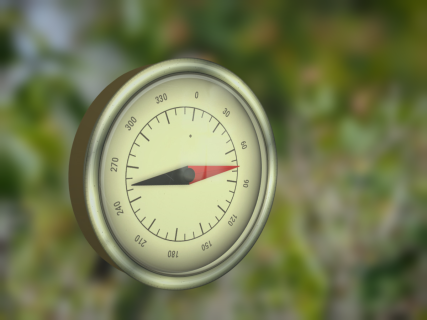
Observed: 75 °
